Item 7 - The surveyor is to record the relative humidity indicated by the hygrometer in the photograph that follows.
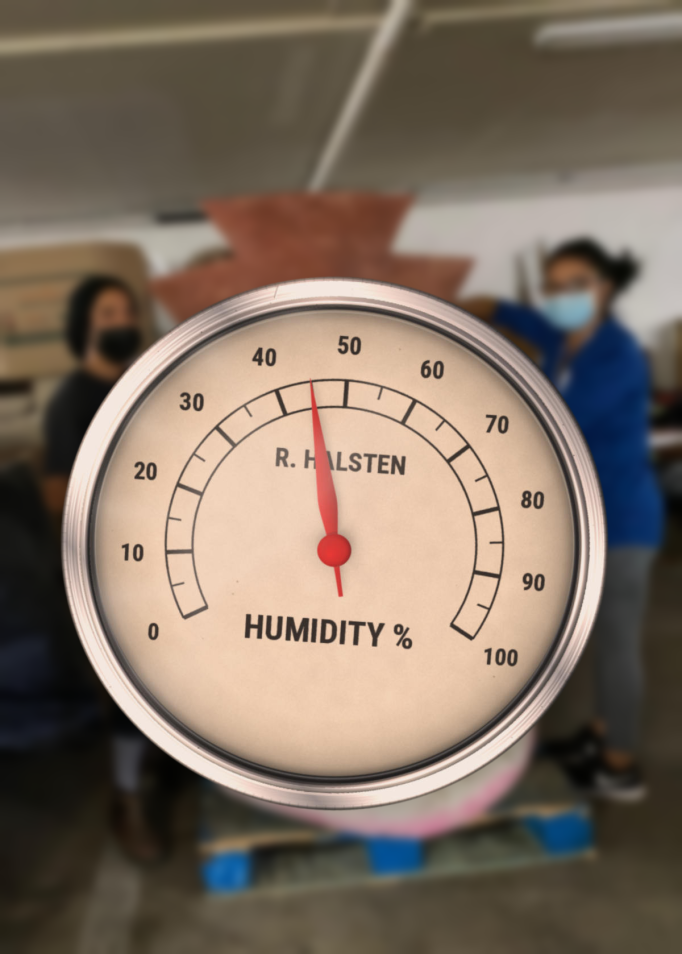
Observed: 45 %
